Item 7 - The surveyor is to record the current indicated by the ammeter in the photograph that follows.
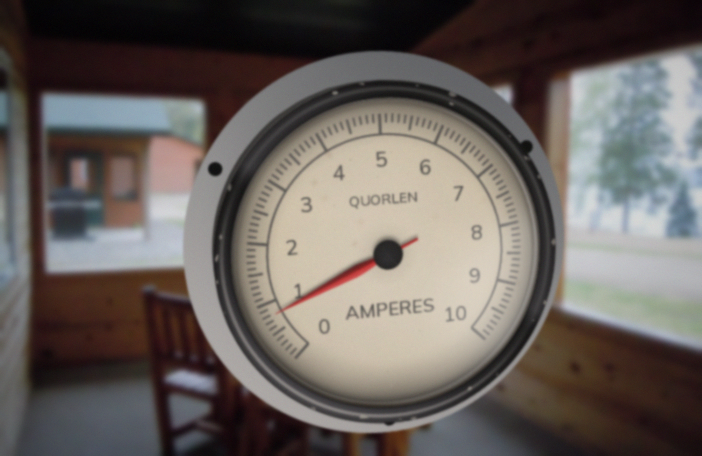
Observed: 0.8 A
